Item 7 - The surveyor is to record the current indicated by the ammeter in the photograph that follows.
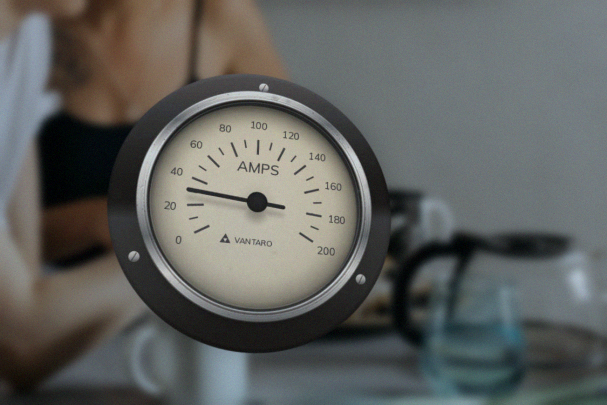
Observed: 30 A
